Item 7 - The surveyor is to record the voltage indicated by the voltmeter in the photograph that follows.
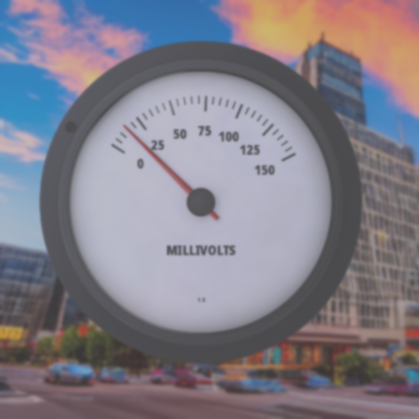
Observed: 15 mV
